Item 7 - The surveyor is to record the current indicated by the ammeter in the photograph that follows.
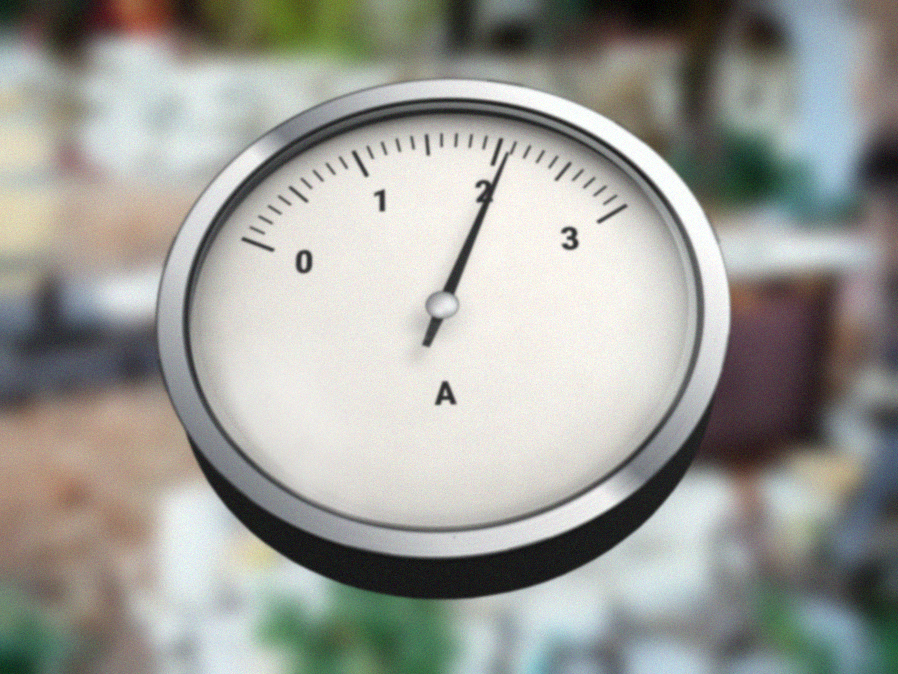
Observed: 2.1 A
